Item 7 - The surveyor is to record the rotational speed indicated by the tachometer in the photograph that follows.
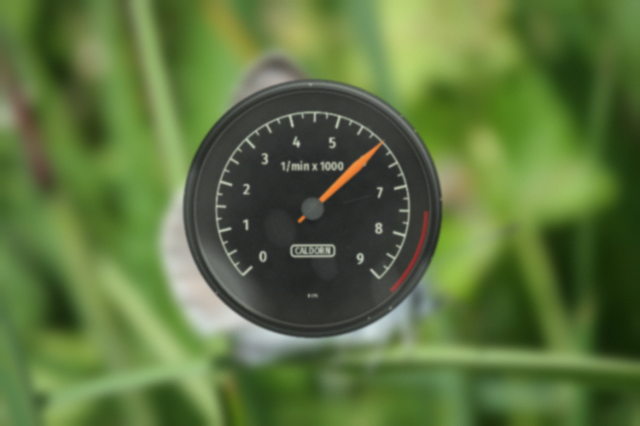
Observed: 6000 rpm
